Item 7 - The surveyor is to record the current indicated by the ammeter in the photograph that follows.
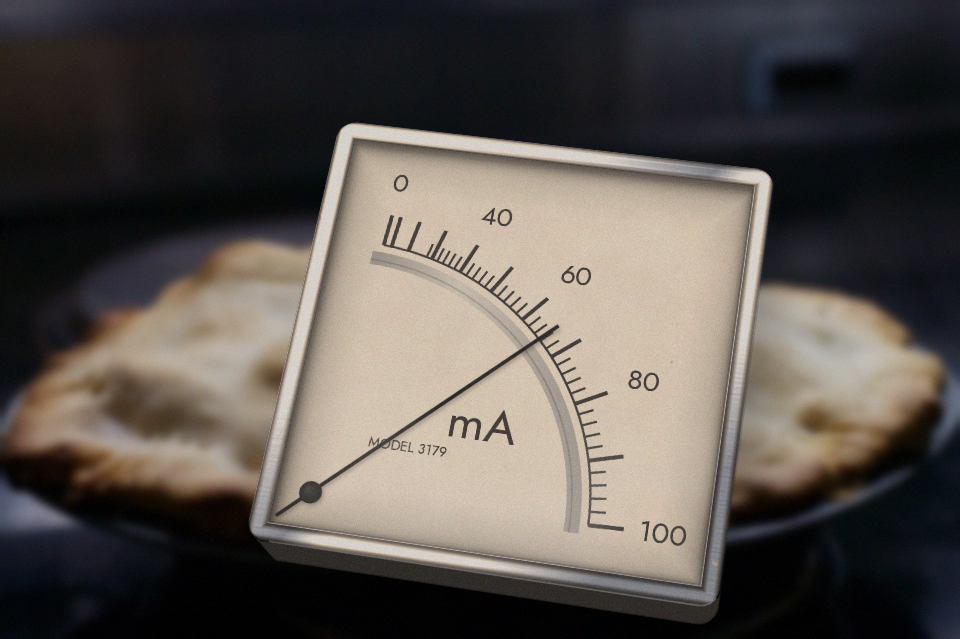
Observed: 66 mA
